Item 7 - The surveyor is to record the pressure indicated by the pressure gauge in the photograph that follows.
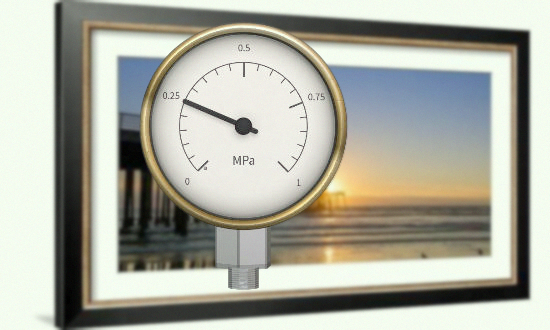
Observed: 0.25 MPa
